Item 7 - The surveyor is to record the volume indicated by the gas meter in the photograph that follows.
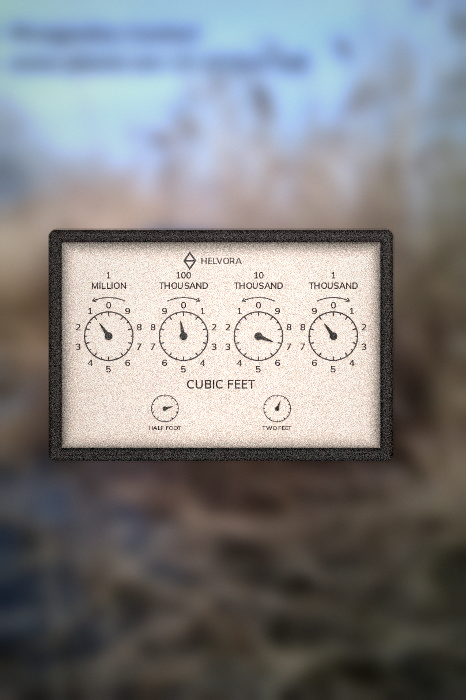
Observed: 96900 ft³
